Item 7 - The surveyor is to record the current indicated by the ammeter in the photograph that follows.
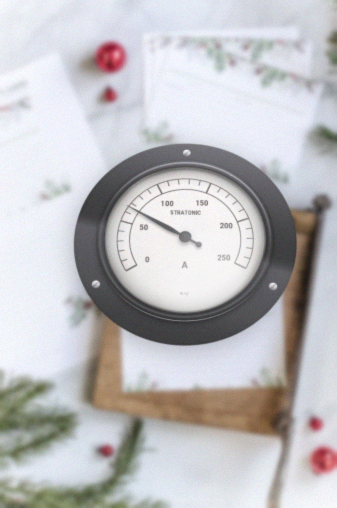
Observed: 65 A
